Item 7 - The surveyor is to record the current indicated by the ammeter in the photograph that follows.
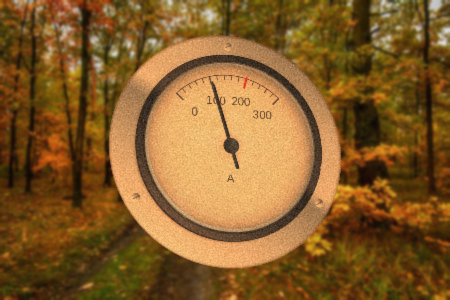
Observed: 100 A
